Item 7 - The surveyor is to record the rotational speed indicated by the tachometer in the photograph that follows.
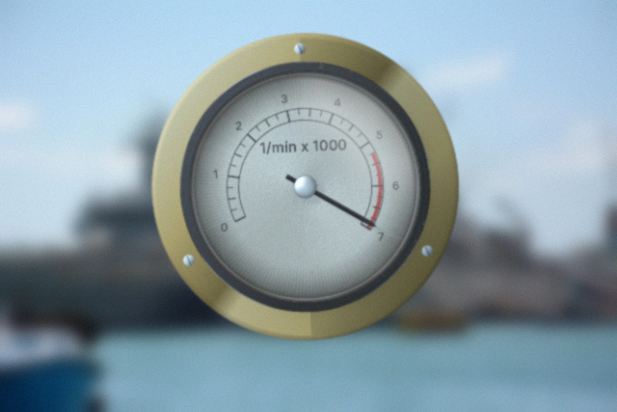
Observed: 6875 rpm
